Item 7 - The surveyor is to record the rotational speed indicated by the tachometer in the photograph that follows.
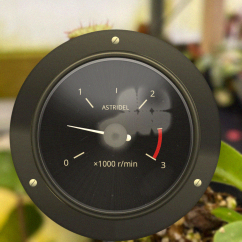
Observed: 500 rpm
